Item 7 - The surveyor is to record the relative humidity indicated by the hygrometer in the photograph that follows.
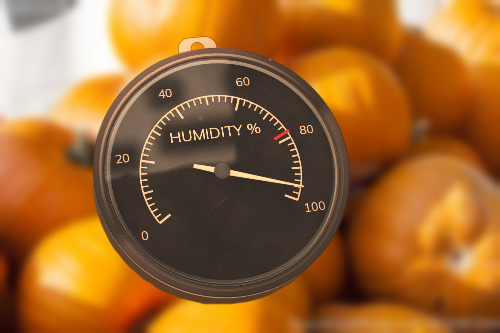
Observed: 96 %
